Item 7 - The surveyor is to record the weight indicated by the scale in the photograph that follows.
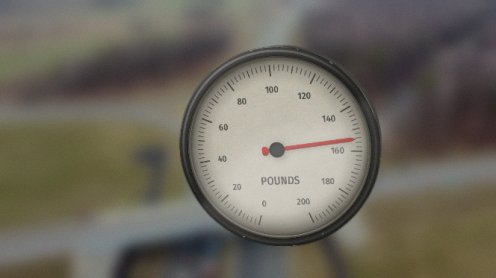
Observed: 154 lb
